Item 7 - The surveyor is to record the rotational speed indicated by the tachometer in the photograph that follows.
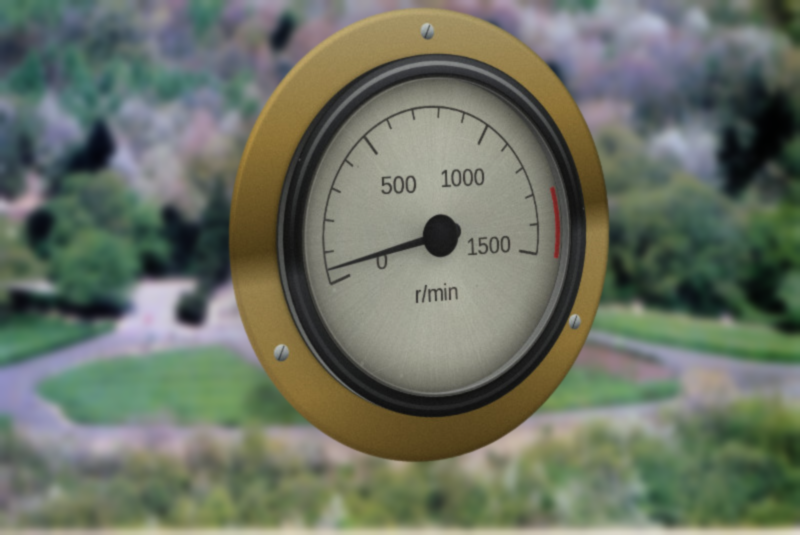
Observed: 50 rpm
